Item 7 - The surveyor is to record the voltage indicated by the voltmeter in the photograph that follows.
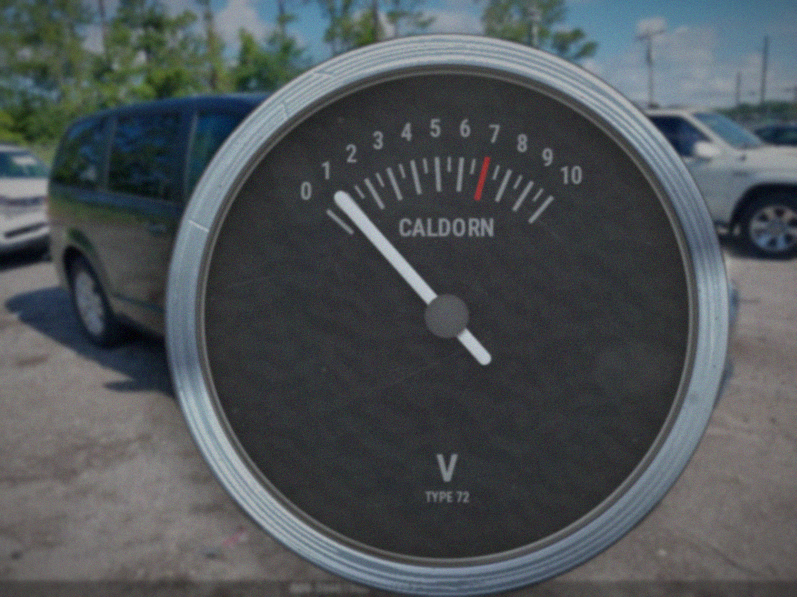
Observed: 0.75 V
